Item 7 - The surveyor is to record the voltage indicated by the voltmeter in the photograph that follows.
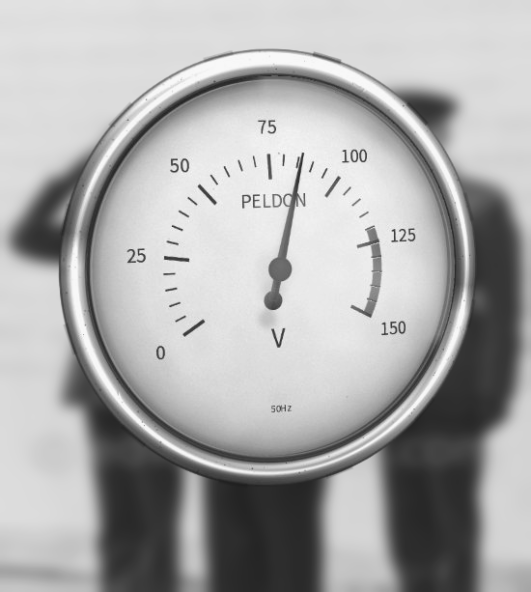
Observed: 85 V
